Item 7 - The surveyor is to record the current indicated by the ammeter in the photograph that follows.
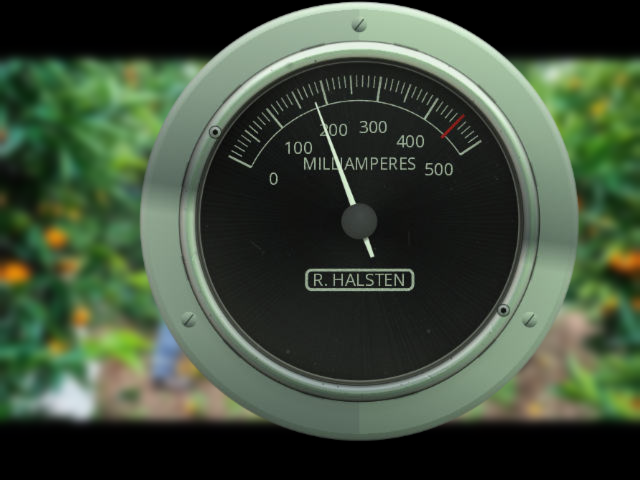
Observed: 180 mA
